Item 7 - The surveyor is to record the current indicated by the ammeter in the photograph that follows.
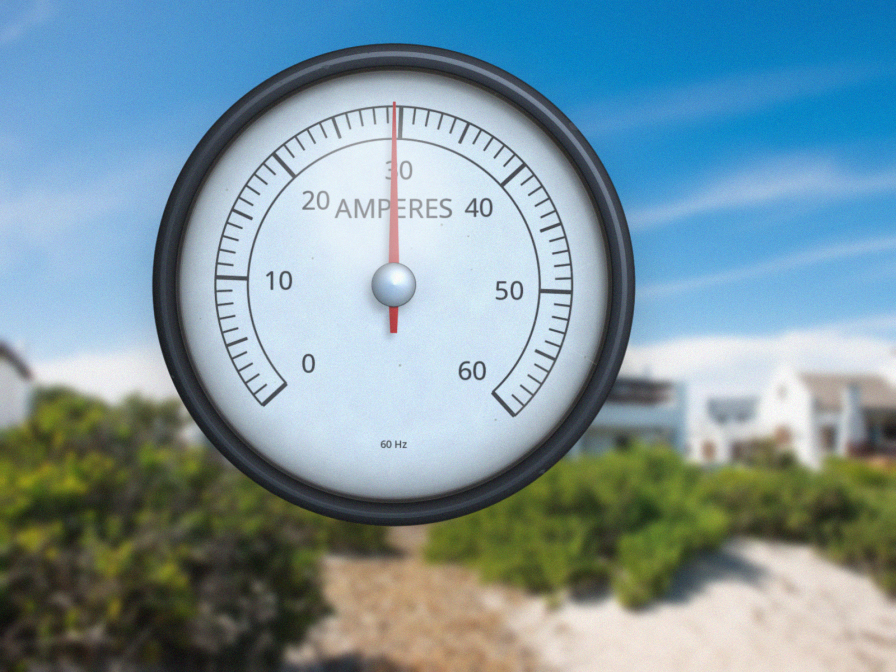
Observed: 29.5 A
